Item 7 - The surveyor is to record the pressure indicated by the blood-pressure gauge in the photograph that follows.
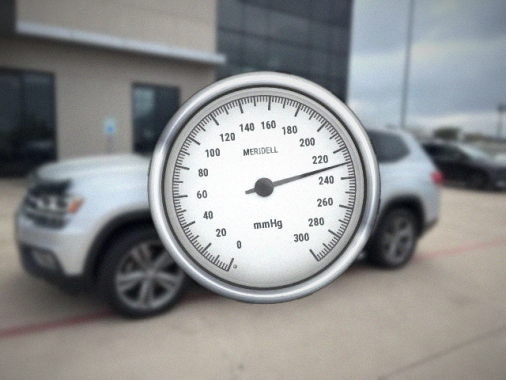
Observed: 230 mmHg
